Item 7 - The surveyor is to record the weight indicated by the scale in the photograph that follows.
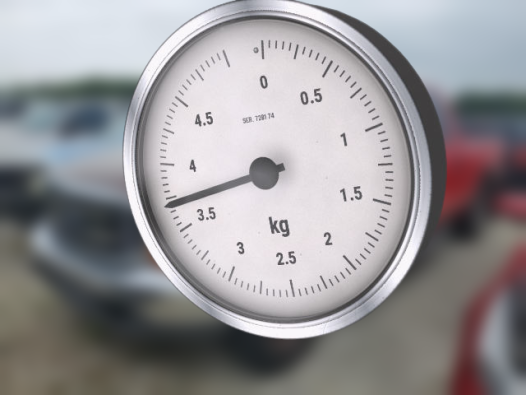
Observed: 3.7 kg
